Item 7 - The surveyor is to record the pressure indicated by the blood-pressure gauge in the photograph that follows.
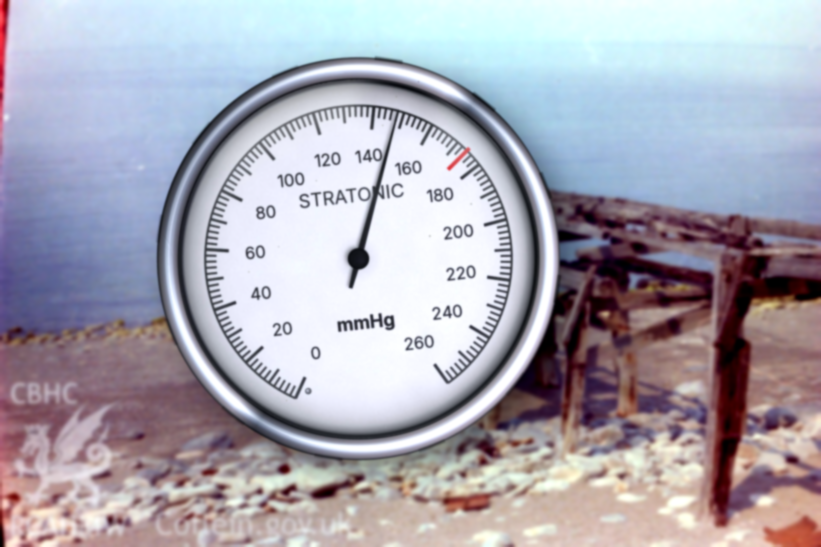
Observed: 148 mmHg
